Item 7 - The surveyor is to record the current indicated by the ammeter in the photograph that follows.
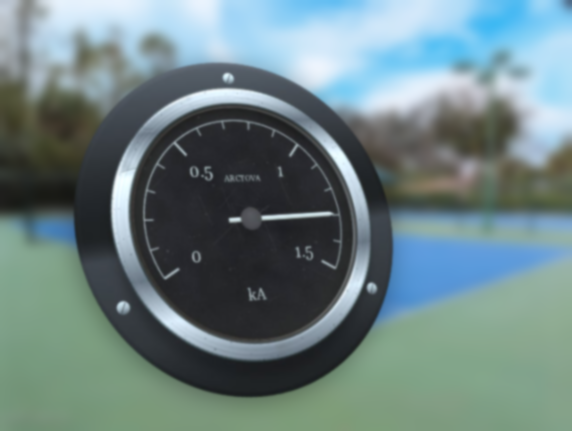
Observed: 1.3 kA
